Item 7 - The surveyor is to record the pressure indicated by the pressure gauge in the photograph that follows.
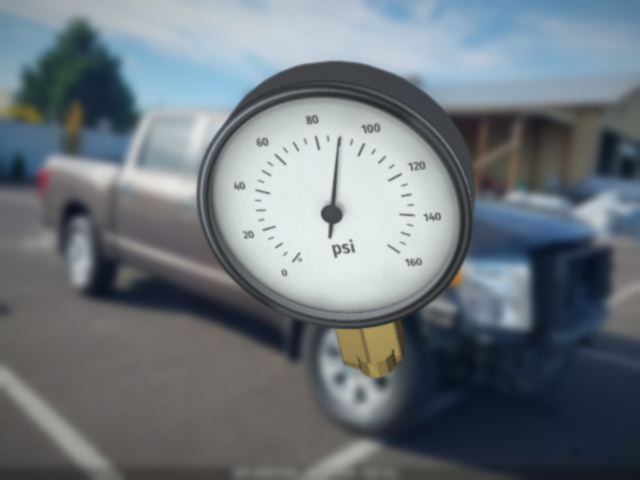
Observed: 90 psi
